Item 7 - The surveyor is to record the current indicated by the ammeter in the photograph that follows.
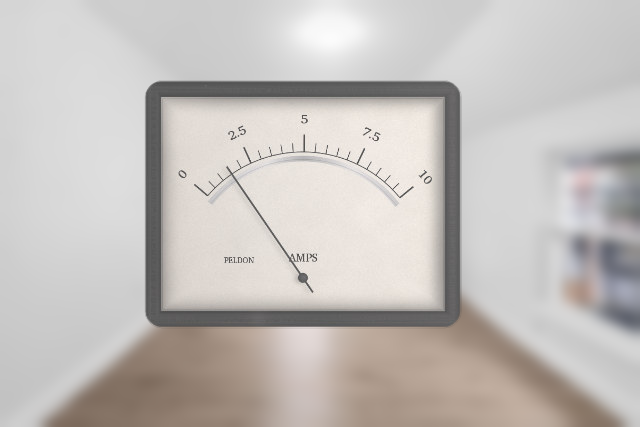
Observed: 1.5 A
